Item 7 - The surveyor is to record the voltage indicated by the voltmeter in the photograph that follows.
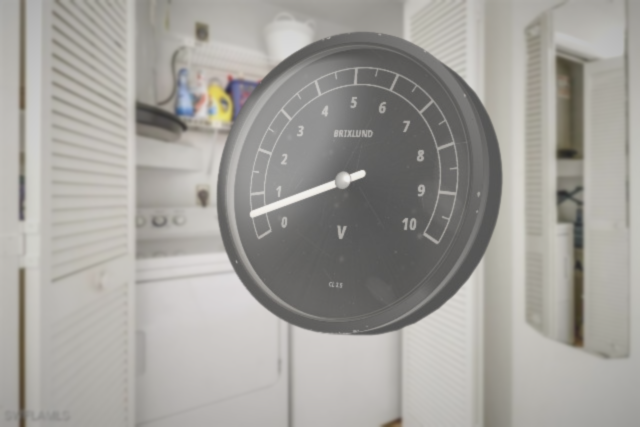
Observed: 0.5 V
